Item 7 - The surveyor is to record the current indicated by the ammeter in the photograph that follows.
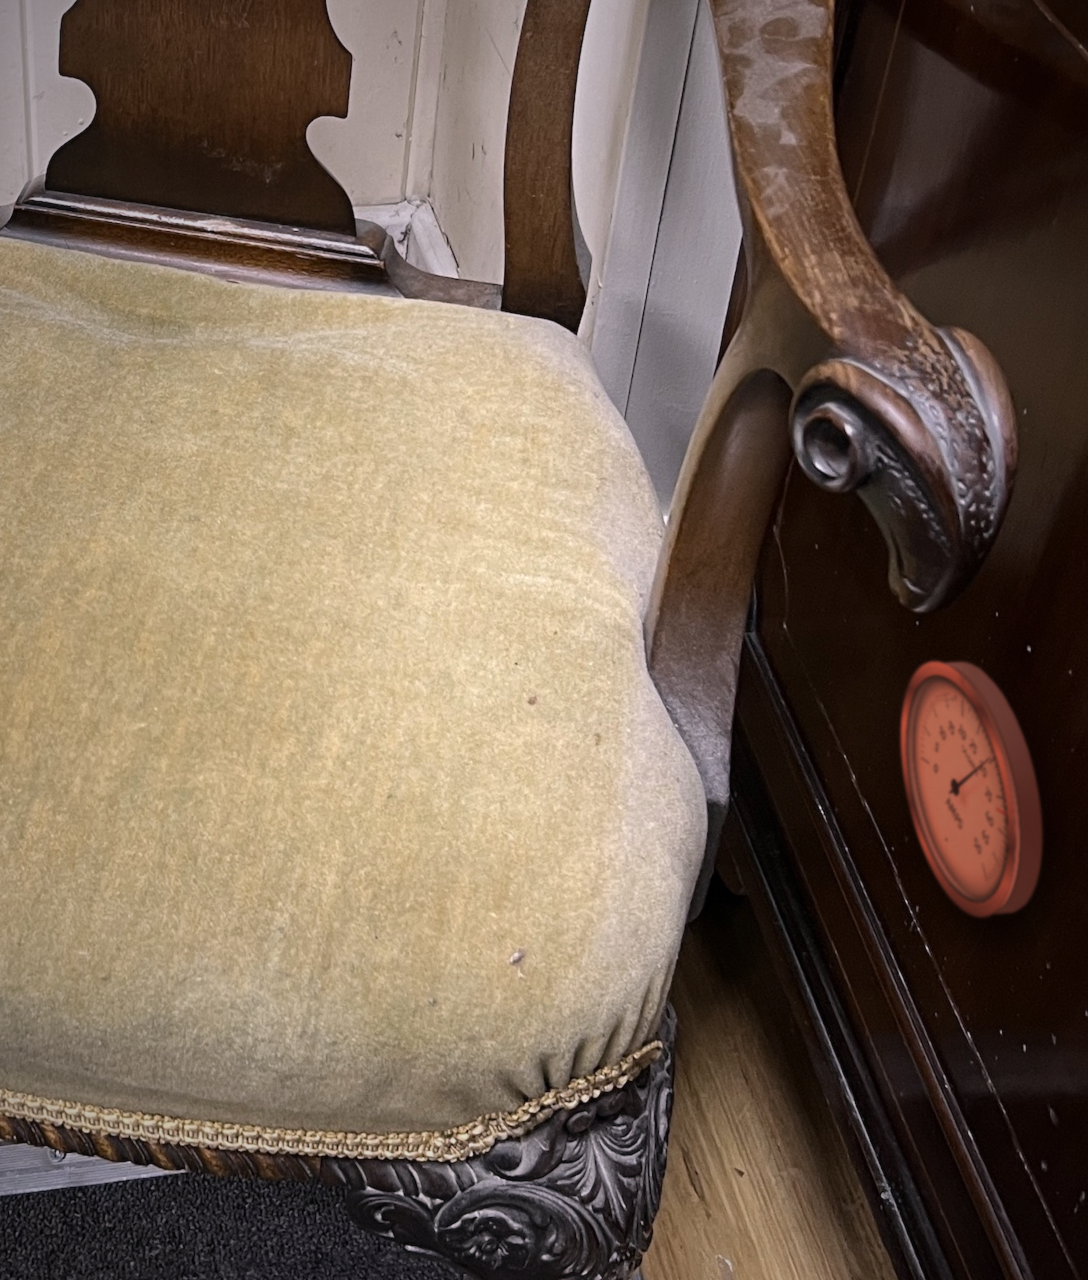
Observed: 30 A
